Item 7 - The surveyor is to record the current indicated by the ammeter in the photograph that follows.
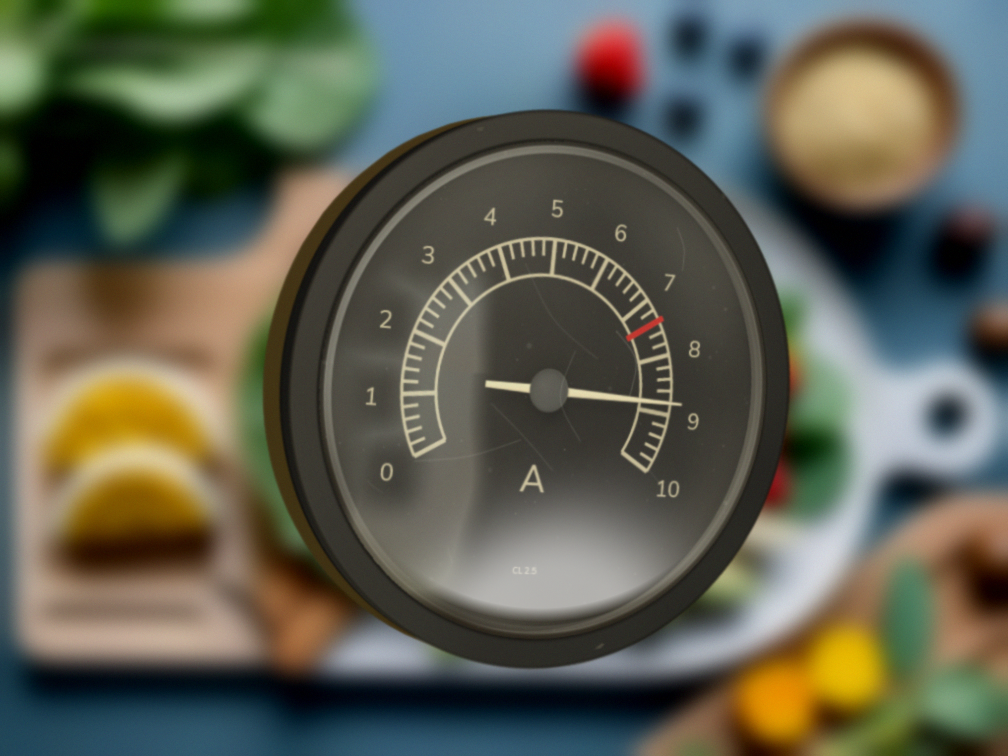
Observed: 8.8 A
